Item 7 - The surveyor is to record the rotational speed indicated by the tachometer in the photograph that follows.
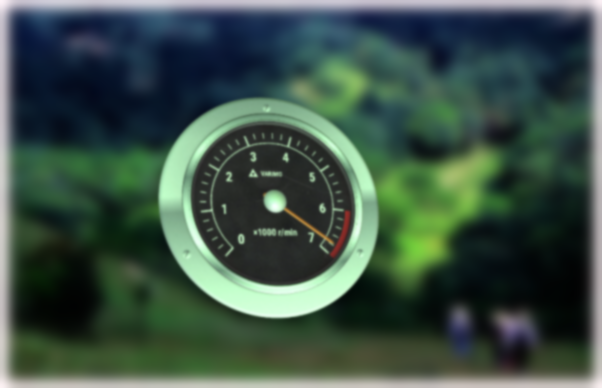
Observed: 6800 rpm
